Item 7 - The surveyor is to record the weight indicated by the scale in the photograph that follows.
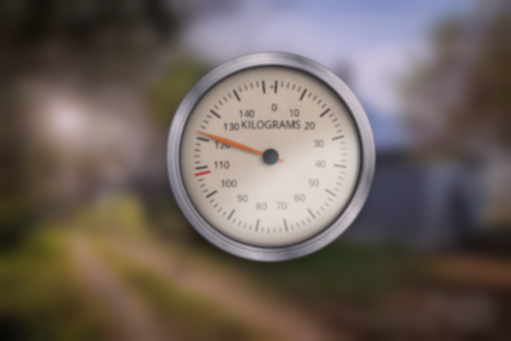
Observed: 122 kg
